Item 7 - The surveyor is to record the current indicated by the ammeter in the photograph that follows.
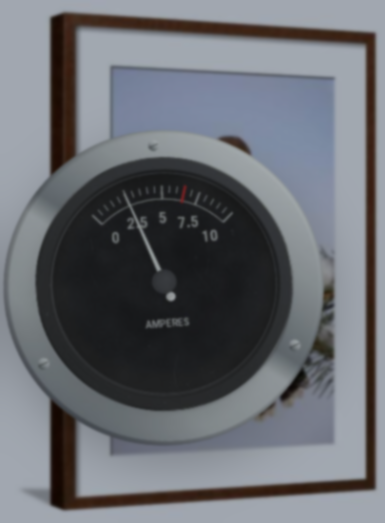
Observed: 2.5 A
